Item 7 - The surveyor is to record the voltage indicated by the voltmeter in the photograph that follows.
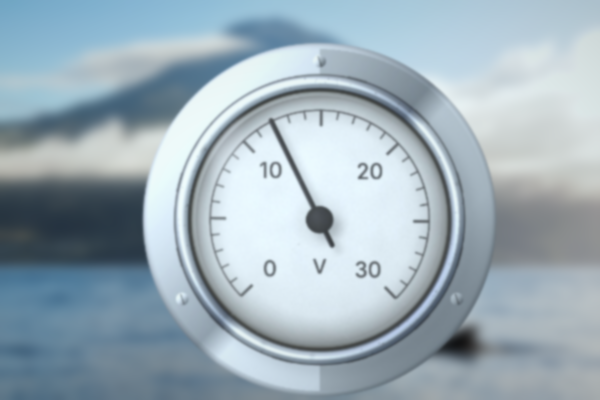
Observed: 12 V
